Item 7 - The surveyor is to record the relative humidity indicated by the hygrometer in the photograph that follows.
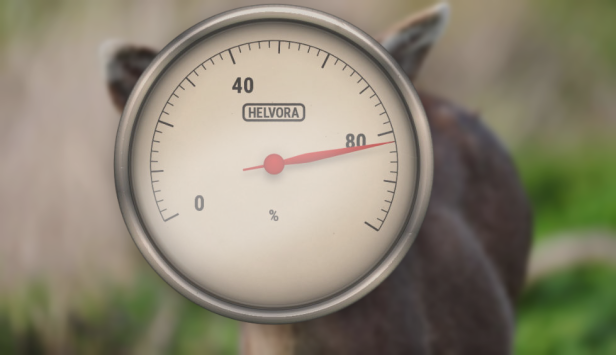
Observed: 82 %
